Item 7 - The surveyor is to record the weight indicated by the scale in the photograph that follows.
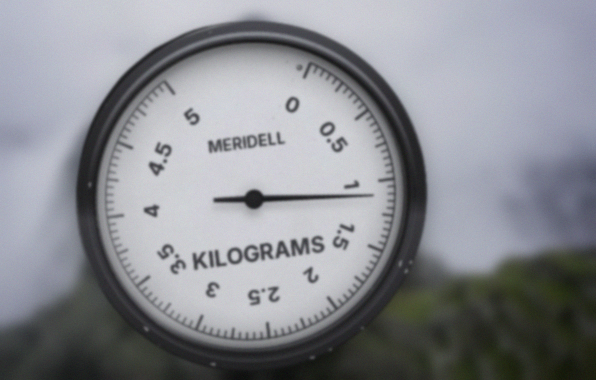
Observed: 1.1 kg
